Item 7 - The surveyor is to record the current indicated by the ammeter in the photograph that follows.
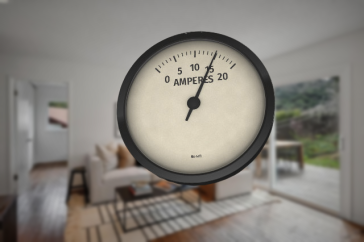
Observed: 15 A
